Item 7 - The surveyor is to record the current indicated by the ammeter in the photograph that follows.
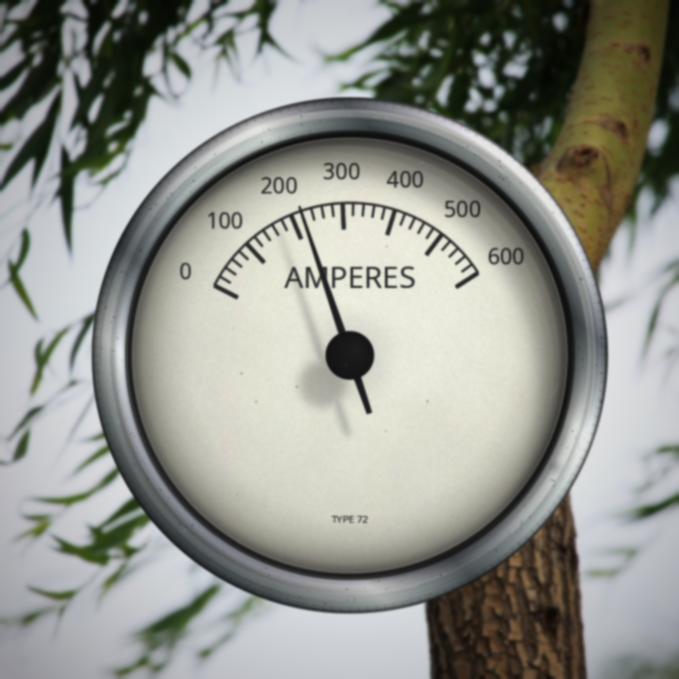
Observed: 220 A
